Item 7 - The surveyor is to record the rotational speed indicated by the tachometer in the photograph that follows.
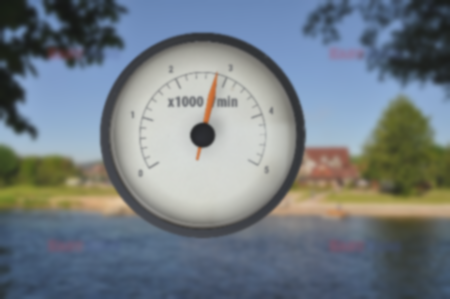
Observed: 2800 rpm
